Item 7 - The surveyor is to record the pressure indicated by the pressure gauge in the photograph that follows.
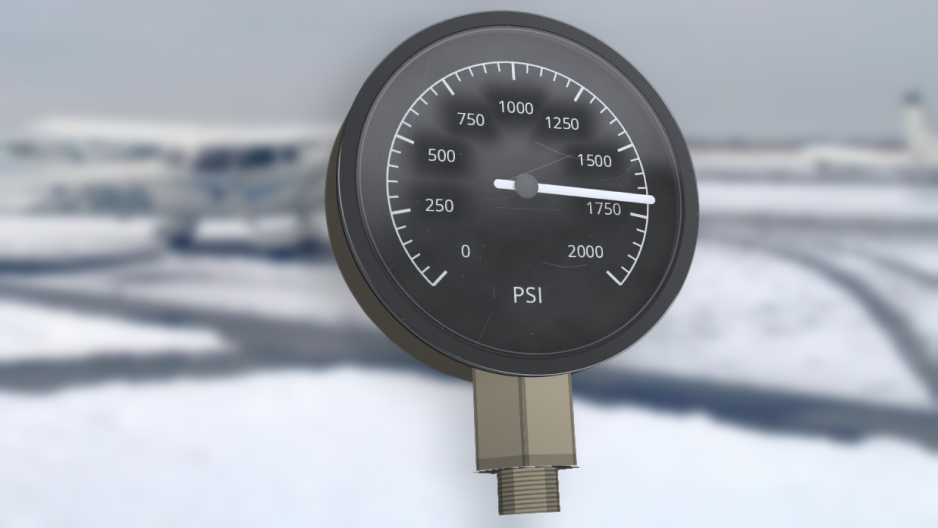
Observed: 1700 psi
